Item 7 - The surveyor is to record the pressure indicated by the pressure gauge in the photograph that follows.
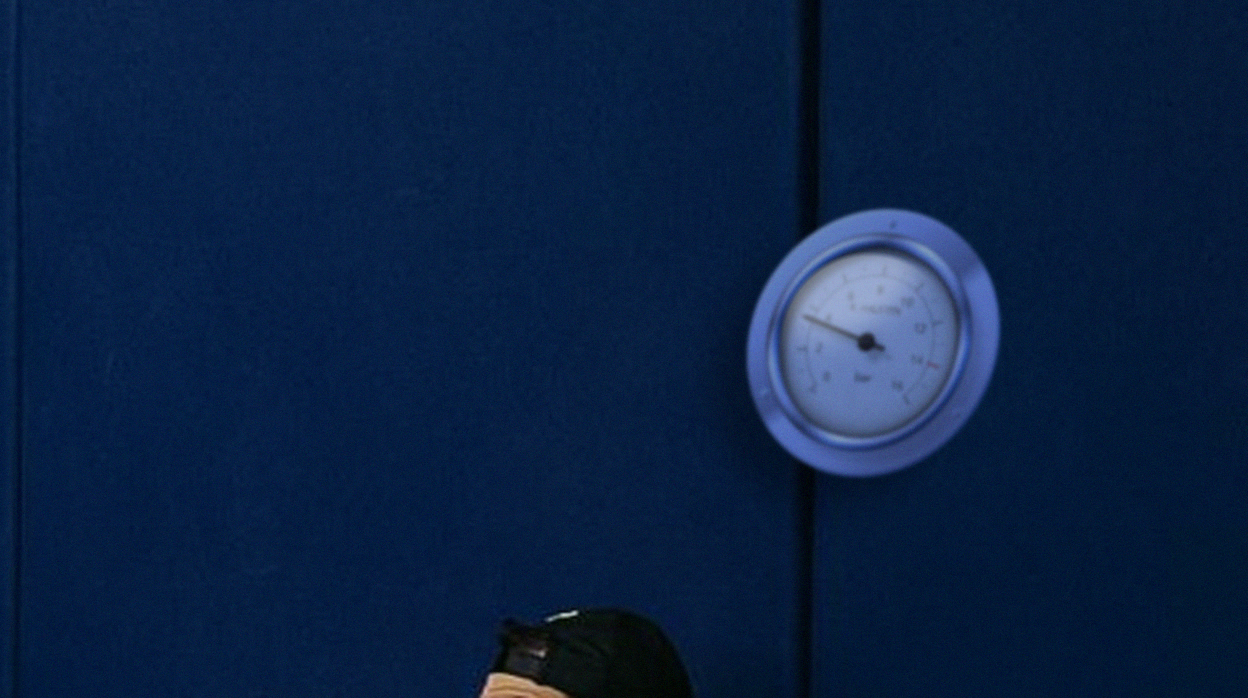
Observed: 3.5 bar
